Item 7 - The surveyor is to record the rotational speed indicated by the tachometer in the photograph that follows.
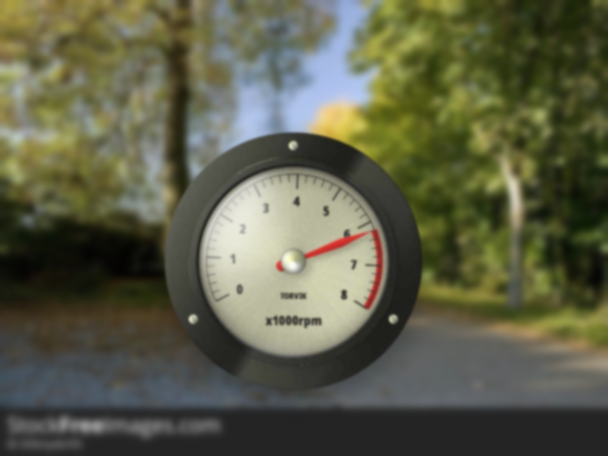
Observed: 6200 rpm
